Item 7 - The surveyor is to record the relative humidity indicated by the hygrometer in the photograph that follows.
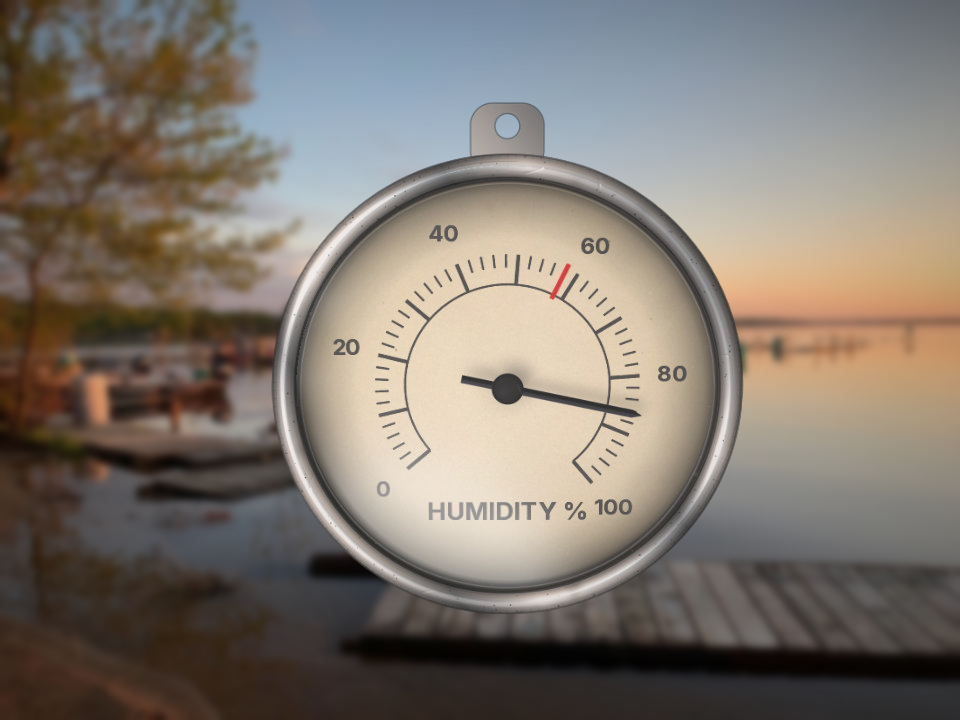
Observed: 86 %
